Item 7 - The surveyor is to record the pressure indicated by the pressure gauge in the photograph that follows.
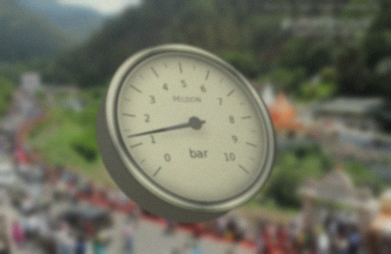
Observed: 1.25 bar
